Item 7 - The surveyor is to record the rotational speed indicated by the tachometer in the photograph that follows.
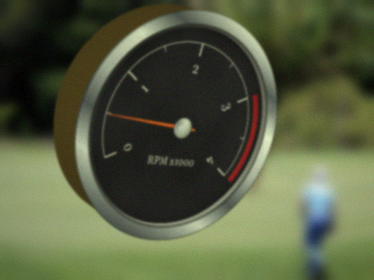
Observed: 500 rpm
